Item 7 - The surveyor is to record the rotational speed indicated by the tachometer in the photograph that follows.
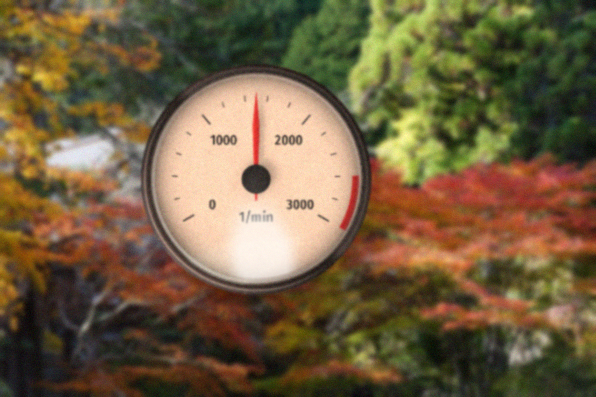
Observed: 1500 rpm
